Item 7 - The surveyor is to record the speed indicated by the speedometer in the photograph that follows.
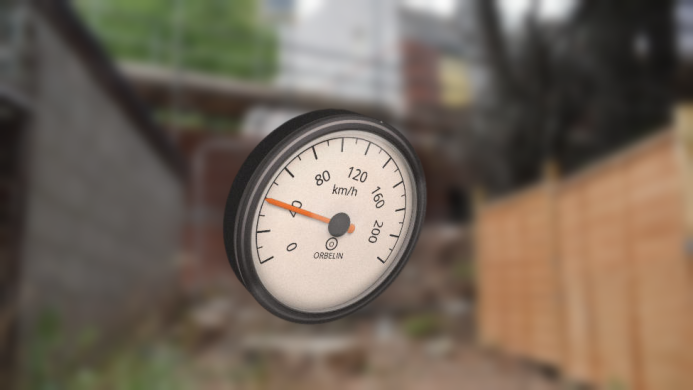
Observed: 40 km/h
